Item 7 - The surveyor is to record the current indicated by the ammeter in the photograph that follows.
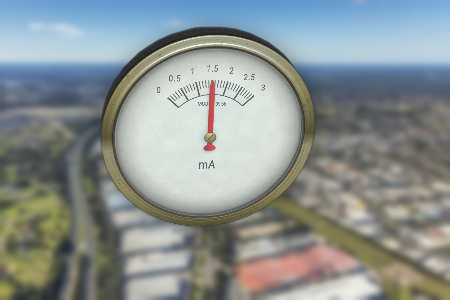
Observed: 1.5 mA
